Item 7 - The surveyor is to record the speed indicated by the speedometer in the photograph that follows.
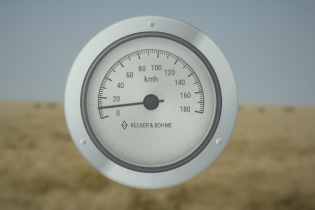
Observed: 10 km/h
